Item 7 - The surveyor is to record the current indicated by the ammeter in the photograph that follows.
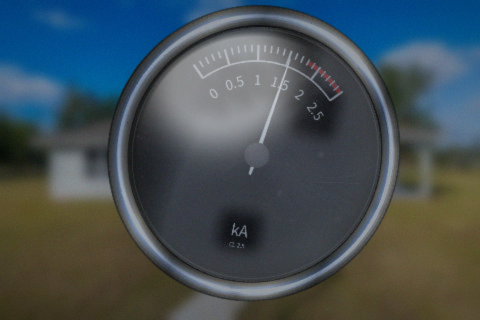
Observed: 1.5 kA
